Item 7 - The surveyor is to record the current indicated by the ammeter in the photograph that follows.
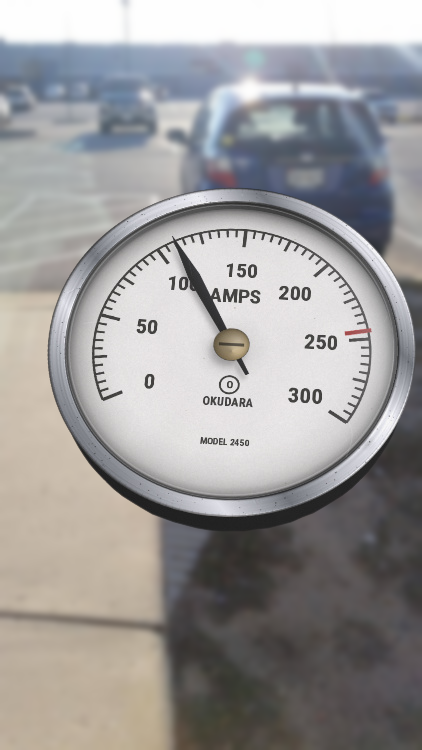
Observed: 110 A
